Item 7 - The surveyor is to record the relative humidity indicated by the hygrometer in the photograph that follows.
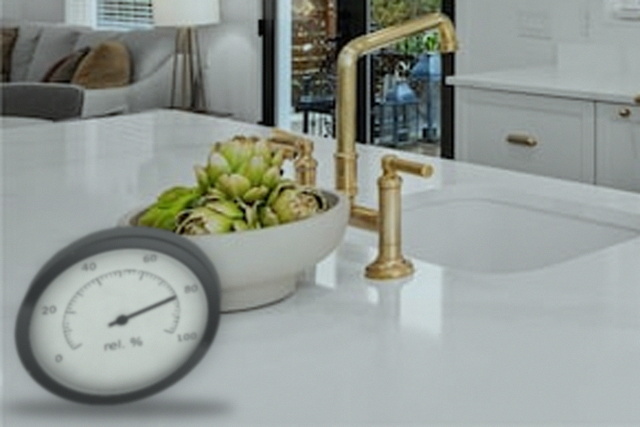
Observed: 80 %
